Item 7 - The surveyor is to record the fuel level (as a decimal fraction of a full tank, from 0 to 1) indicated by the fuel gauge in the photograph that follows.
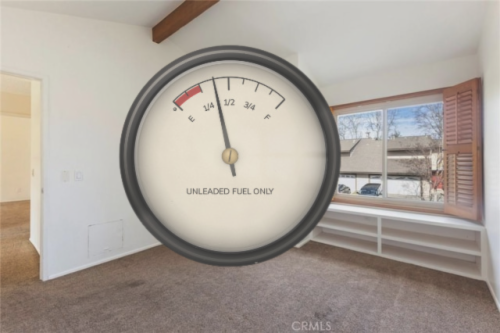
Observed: 0.375
